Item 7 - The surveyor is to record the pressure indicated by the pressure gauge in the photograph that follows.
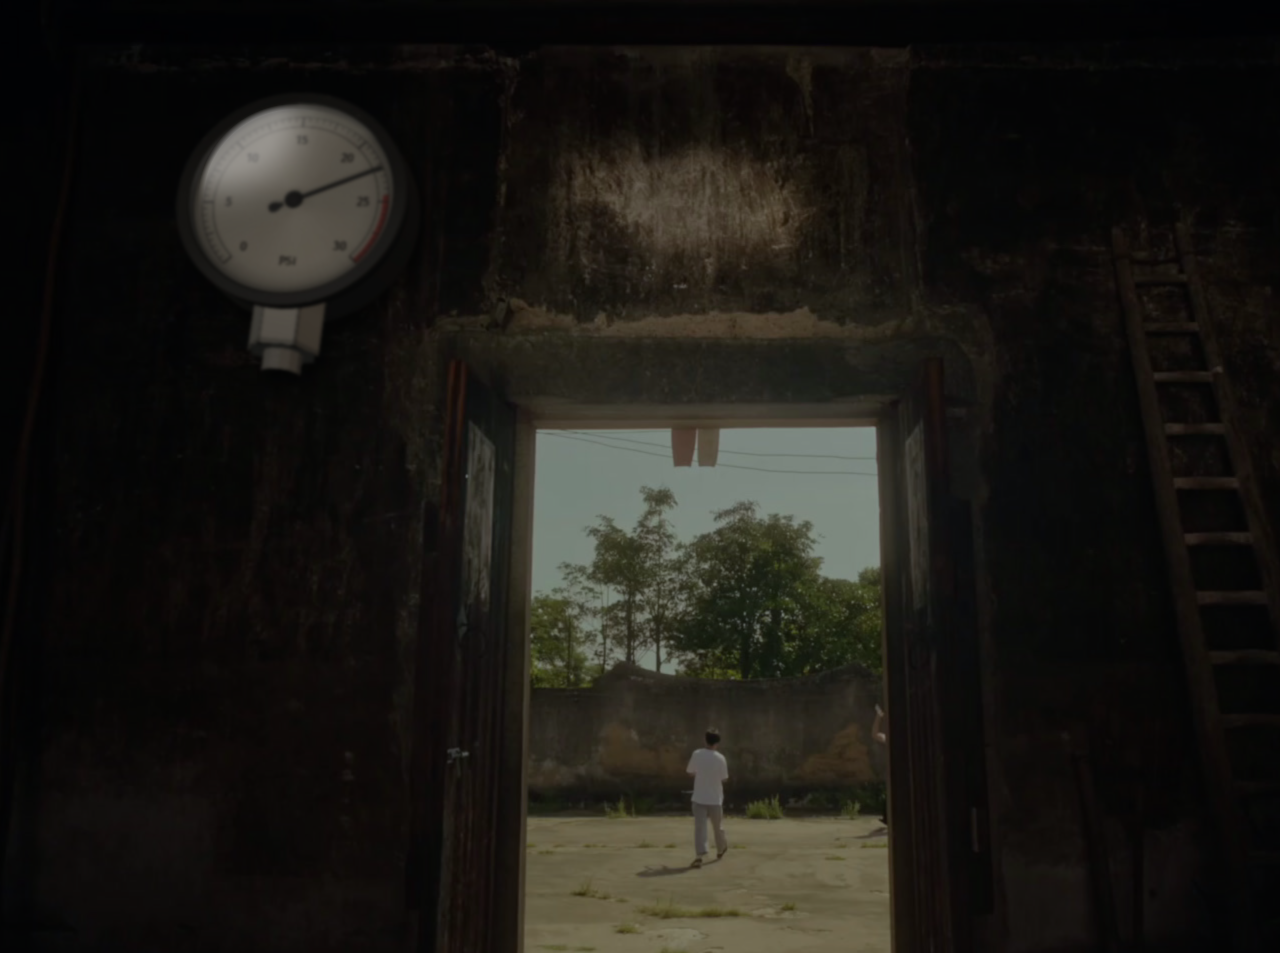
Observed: 22.5 psi
